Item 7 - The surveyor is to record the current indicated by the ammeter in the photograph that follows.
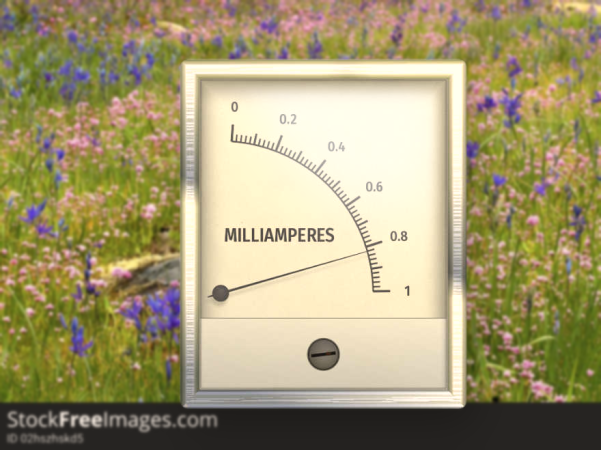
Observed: 0.82 mA
